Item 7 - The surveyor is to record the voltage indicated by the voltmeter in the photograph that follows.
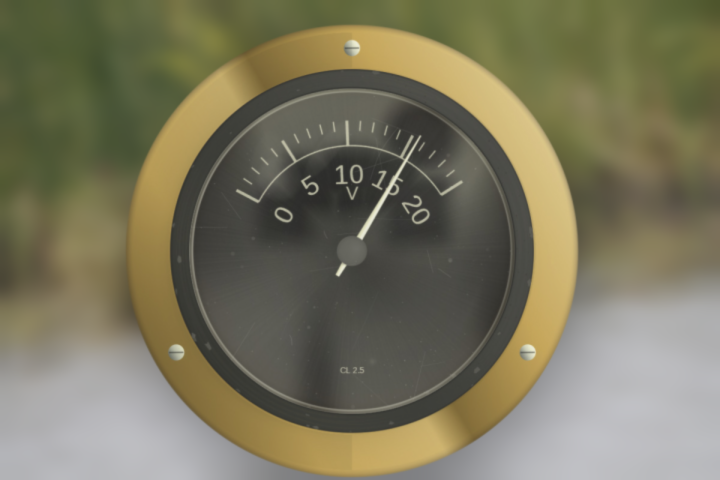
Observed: 15.5 V
